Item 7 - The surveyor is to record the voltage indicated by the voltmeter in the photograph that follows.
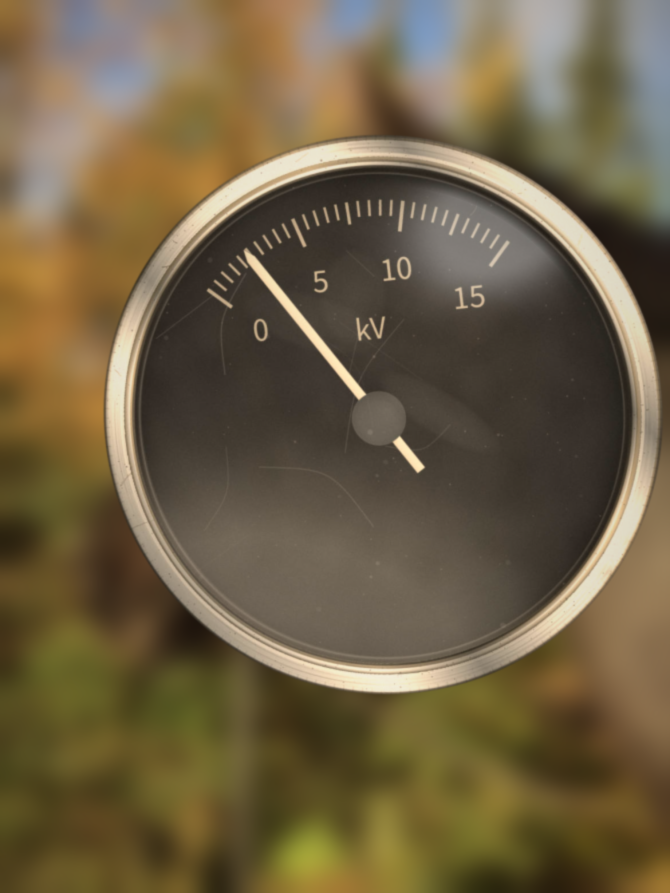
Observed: 2.5 kV
